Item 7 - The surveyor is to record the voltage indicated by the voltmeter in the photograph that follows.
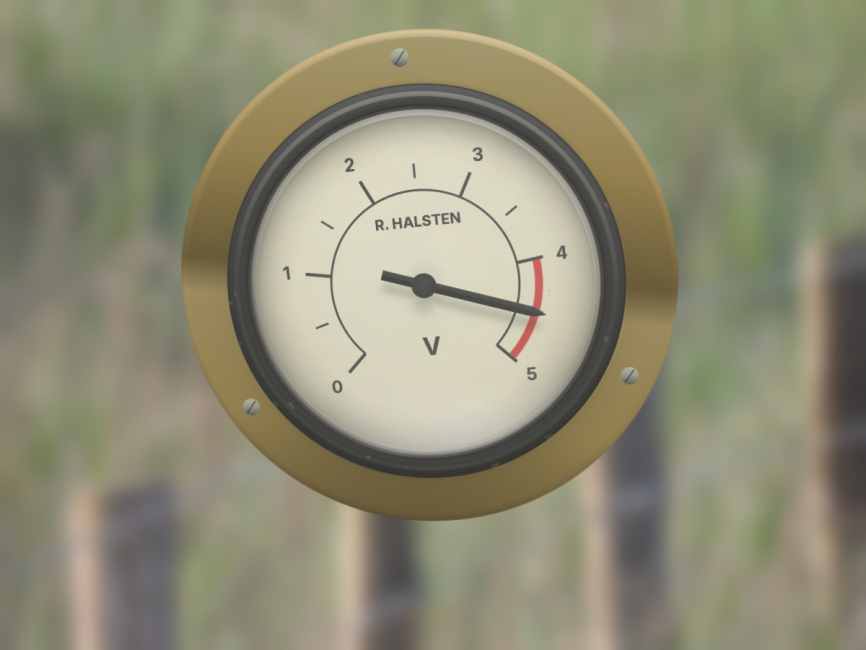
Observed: 4.5 V
